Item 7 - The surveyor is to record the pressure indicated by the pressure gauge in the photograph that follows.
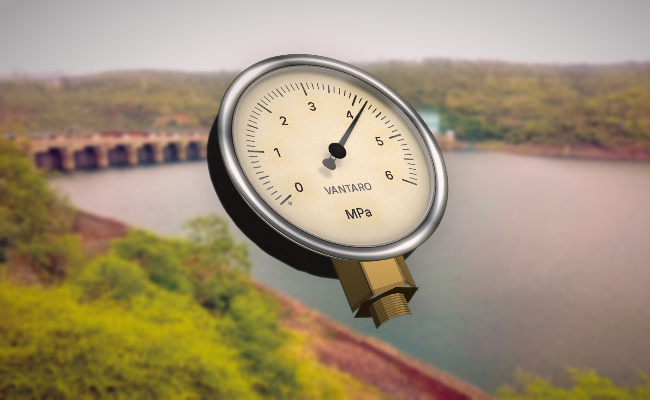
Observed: 4.2 MPa
